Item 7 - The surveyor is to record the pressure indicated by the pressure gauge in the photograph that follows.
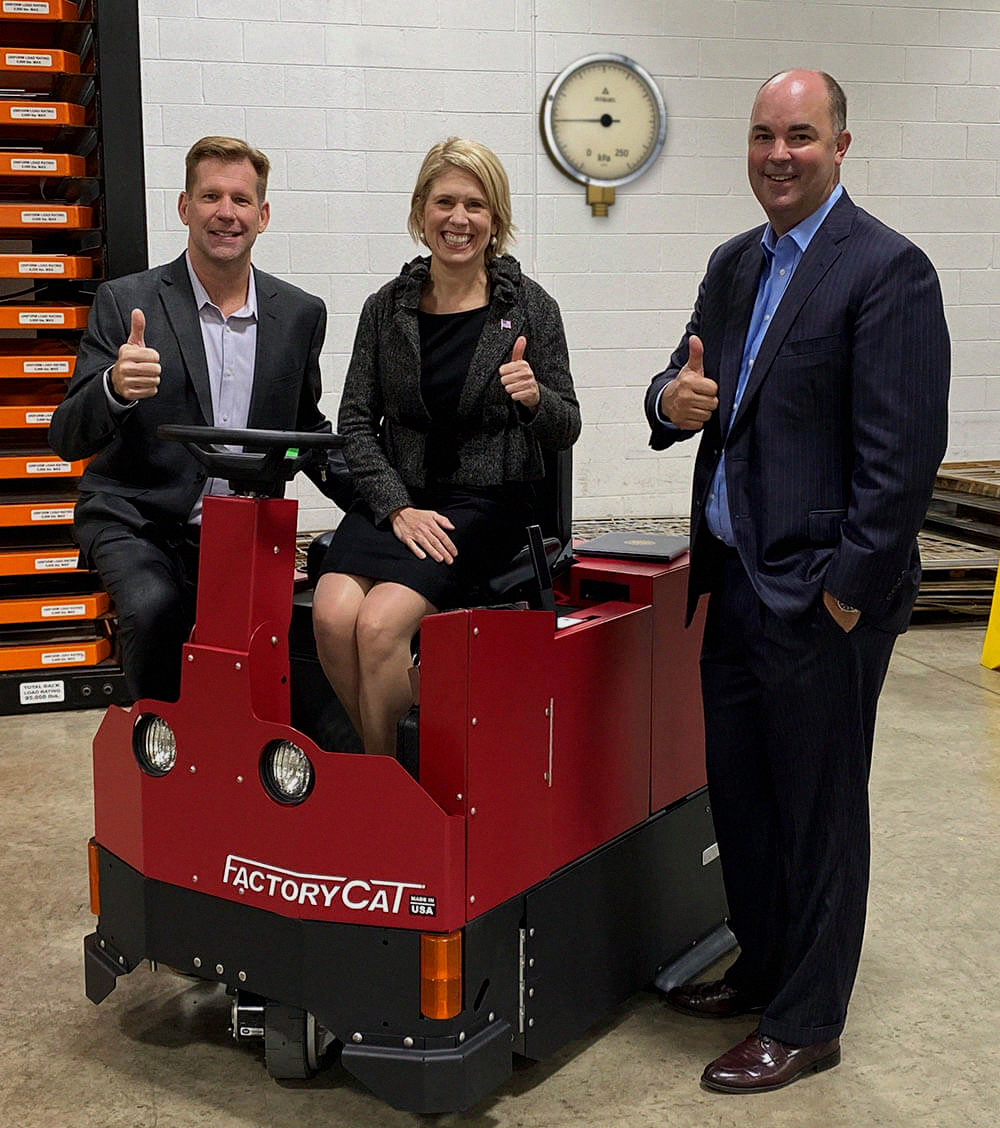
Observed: 50 kPa
